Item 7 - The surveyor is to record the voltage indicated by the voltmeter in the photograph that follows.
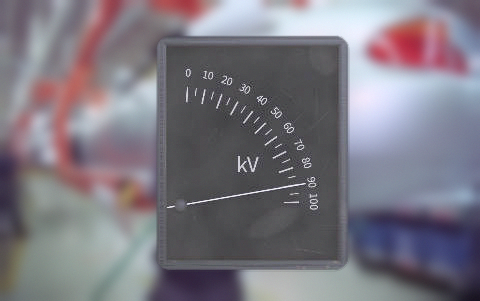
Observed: 90 kV
